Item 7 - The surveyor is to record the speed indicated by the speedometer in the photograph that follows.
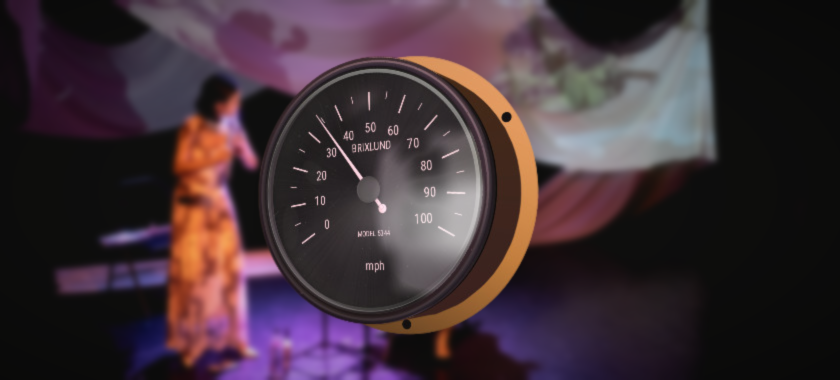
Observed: 35 mph
